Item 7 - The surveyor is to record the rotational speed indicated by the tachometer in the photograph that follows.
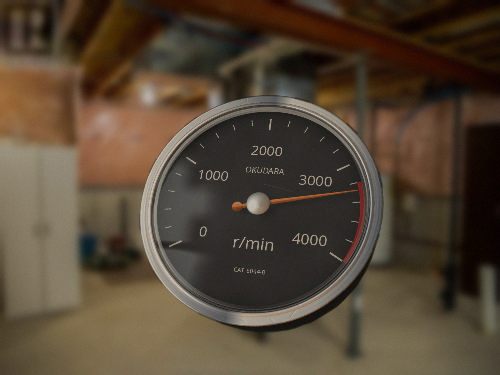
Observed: 3300 rpm
